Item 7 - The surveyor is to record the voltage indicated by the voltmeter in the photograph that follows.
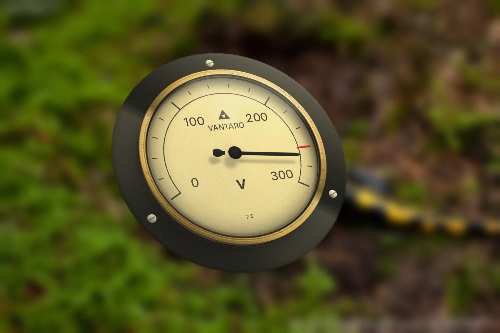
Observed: 270 V
